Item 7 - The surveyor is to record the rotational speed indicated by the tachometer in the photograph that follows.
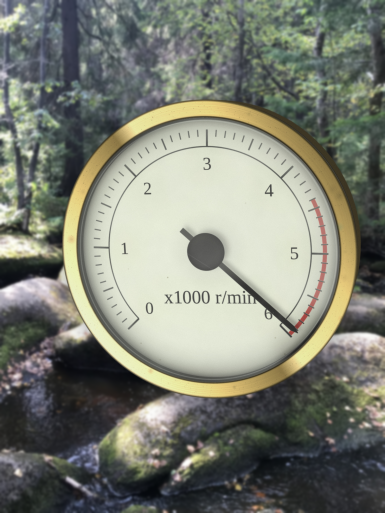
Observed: 5900 rpm
